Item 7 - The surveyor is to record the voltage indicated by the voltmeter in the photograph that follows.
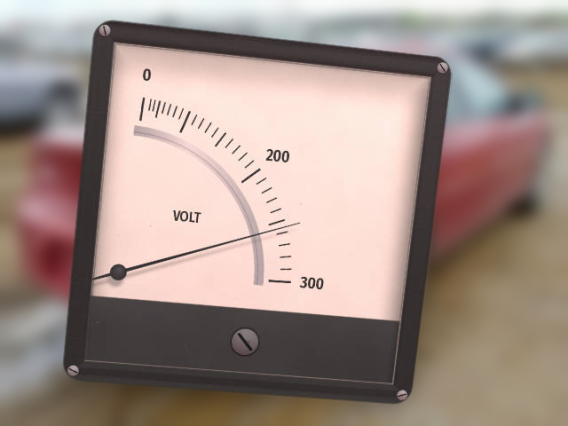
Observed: 255 V
